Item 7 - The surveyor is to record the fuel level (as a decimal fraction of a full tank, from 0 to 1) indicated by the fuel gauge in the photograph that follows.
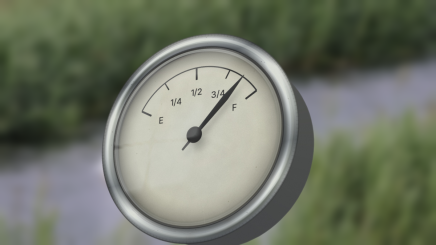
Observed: 0.875
